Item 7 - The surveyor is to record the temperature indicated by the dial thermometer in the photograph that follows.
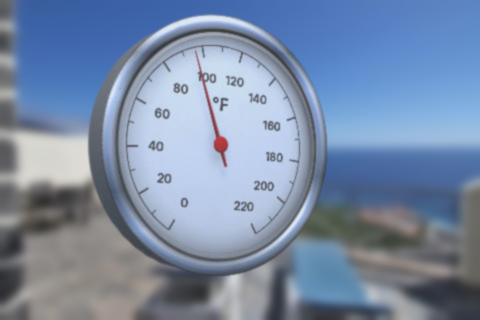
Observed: 95 °F
